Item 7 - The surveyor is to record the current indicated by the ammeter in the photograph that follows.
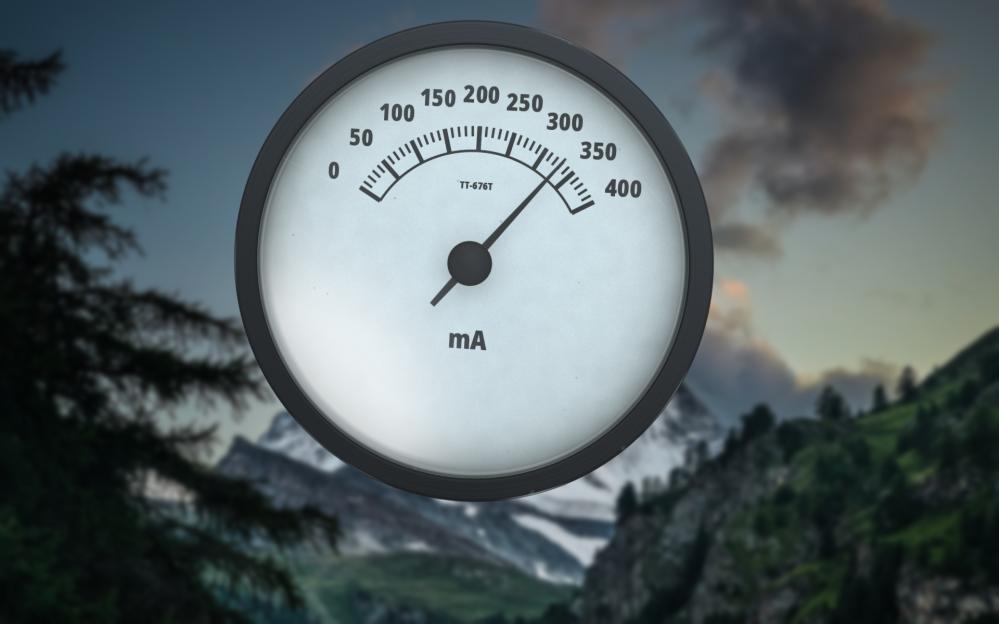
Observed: 330 mA
